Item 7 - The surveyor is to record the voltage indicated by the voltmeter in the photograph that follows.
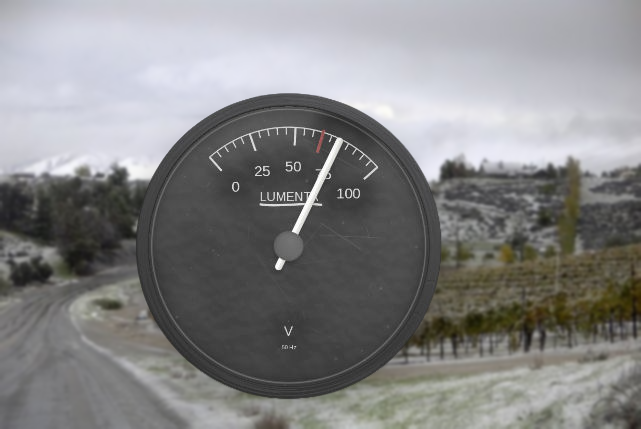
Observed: 75 V
